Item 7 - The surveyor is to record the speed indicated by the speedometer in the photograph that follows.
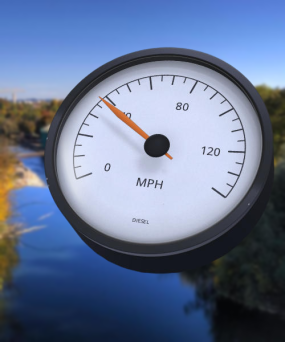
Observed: 37.5 mph
